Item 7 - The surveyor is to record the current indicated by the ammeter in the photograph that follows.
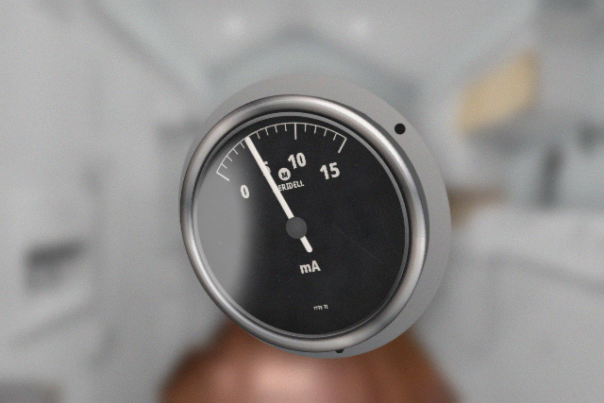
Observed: 5 mA
